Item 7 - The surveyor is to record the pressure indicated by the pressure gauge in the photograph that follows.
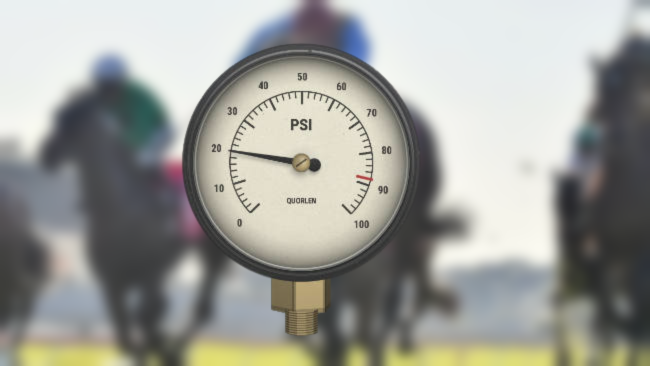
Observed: 20 psi
